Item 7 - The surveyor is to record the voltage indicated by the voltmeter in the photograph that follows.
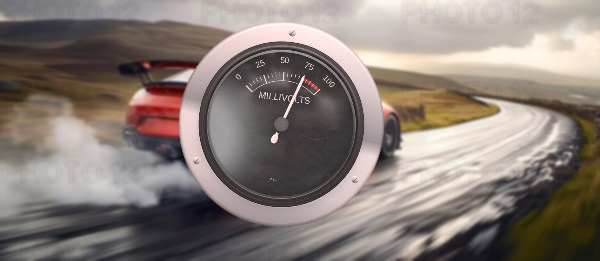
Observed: 75 mV
